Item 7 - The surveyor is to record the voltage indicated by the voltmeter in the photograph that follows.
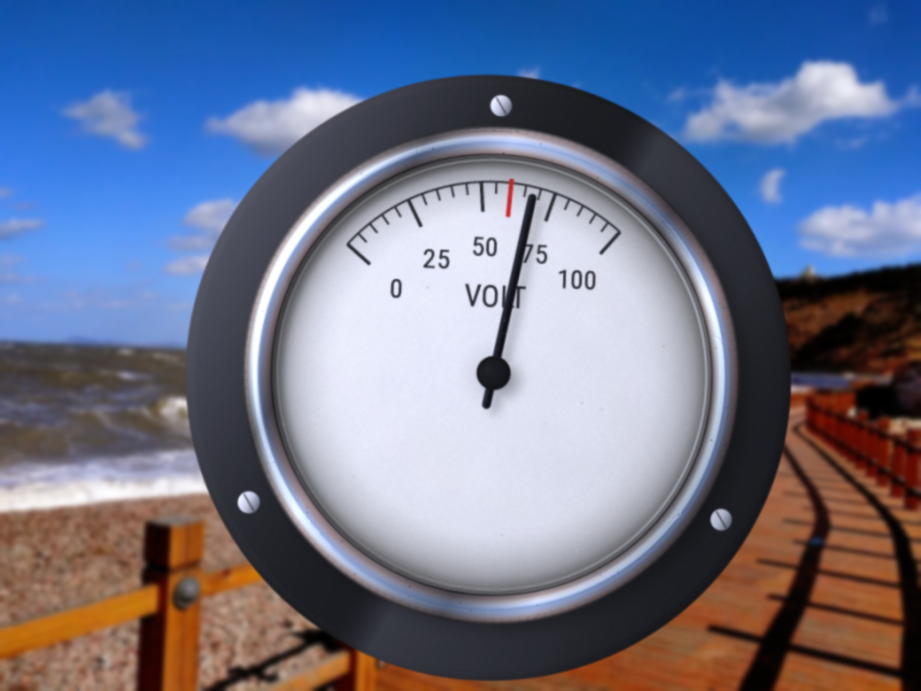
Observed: 67.5 V
